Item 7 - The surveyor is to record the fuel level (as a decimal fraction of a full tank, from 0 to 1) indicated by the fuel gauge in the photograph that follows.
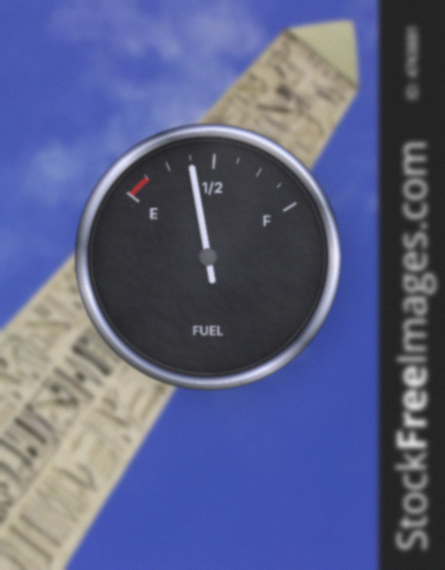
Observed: 0.375
